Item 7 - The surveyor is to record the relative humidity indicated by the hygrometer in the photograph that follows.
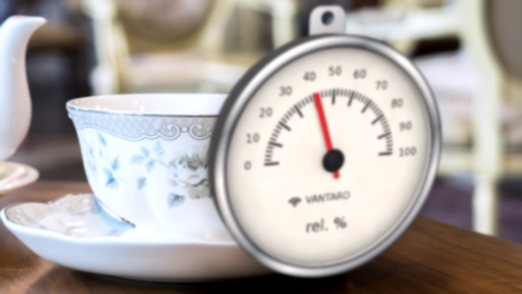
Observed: 40 %
